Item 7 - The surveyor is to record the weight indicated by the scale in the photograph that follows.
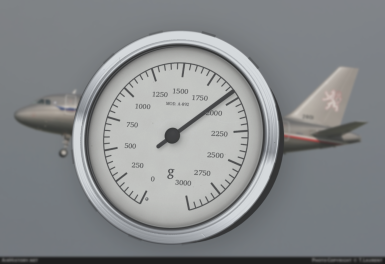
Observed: 1950 g
